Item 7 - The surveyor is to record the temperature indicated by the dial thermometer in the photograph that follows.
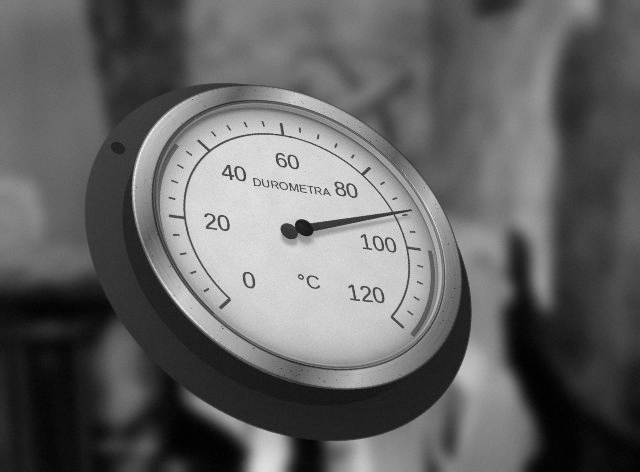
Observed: 92 °C
